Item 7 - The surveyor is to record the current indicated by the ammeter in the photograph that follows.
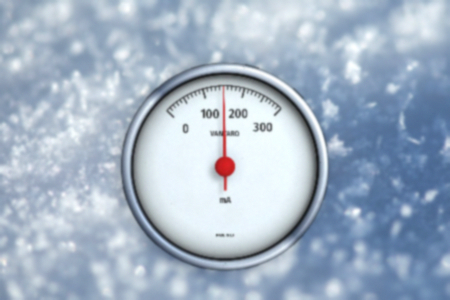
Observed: 150 mA
